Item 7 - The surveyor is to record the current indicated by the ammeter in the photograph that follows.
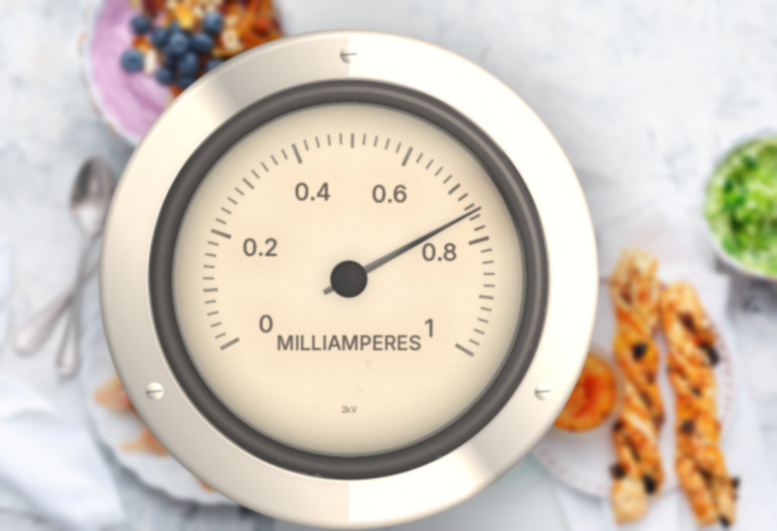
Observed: 0.75 mA
